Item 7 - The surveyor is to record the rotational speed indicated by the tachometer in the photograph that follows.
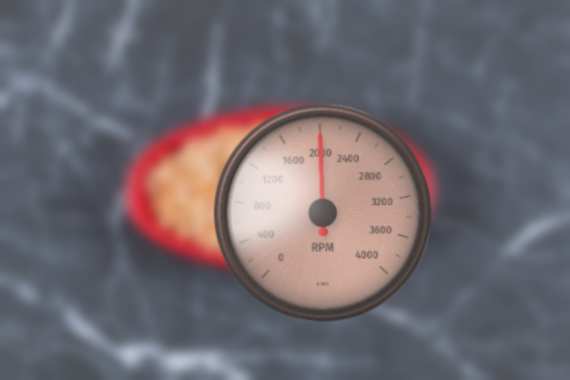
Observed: 2000 rpm
